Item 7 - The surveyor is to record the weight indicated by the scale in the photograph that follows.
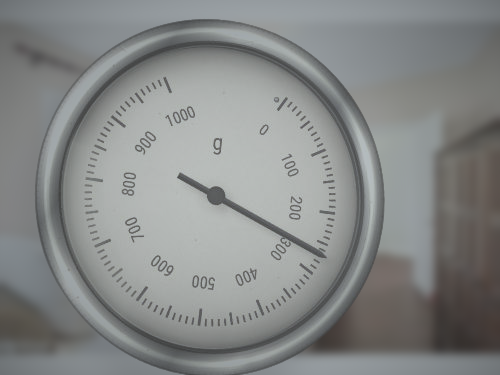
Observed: 270 g
